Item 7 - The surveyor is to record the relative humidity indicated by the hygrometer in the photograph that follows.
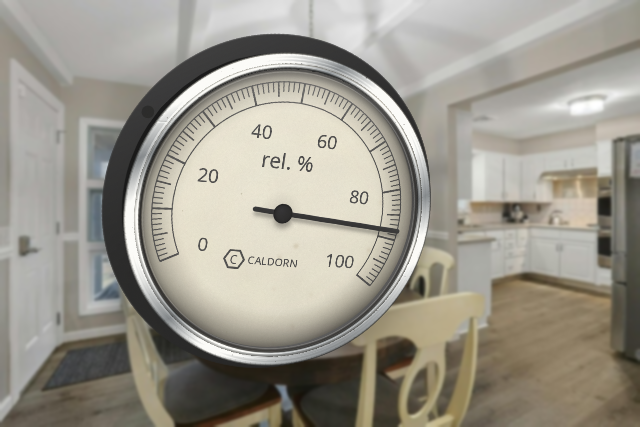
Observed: 88 %
